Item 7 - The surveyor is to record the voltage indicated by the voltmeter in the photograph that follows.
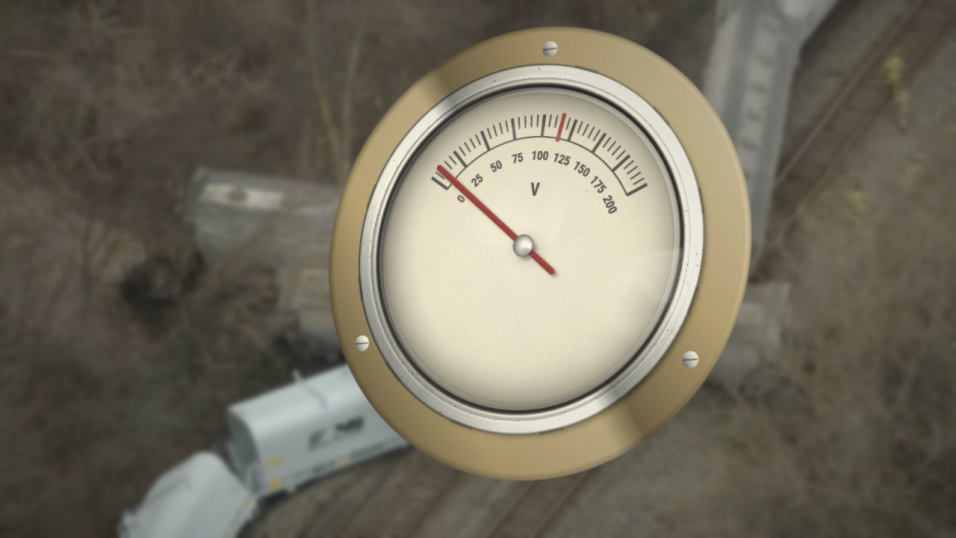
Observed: 10 V
